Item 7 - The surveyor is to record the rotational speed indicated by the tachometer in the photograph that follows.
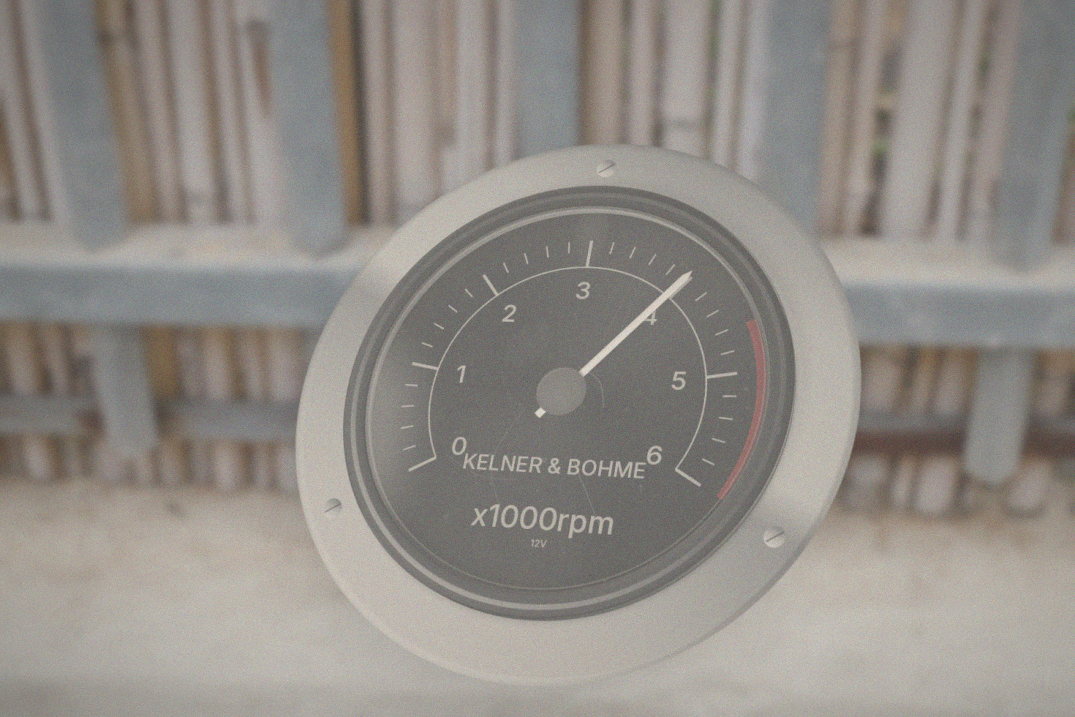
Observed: 4000 rpm
